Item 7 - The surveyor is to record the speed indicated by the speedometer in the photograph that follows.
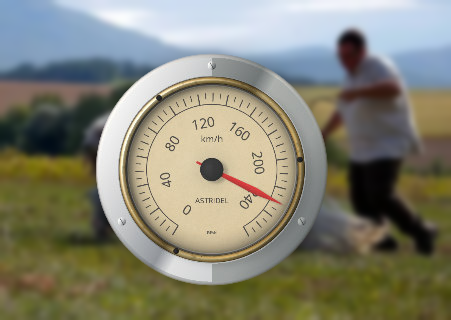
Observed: 230 km/h
